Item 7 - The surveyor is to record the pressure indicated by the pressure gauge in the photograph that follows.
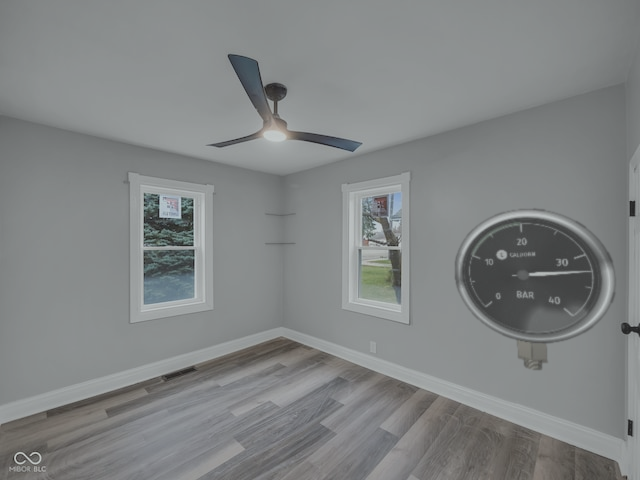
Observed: 32.5 bar
